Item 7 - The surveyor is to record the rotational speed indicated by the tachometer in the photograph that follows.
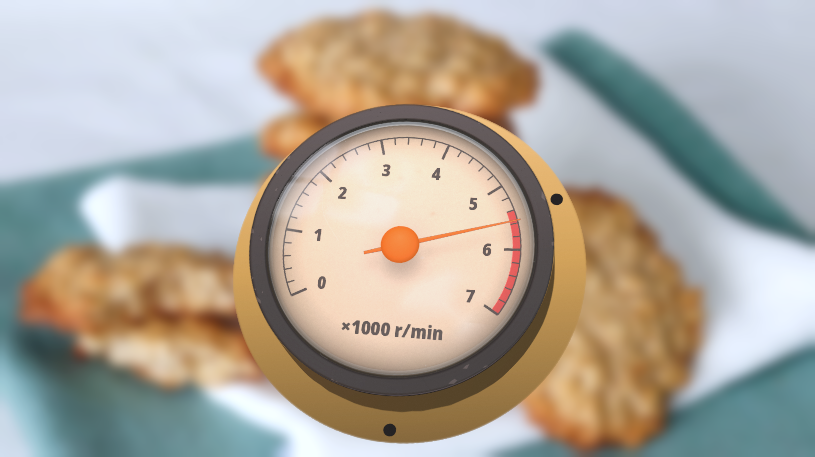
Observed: 5600 rpm
